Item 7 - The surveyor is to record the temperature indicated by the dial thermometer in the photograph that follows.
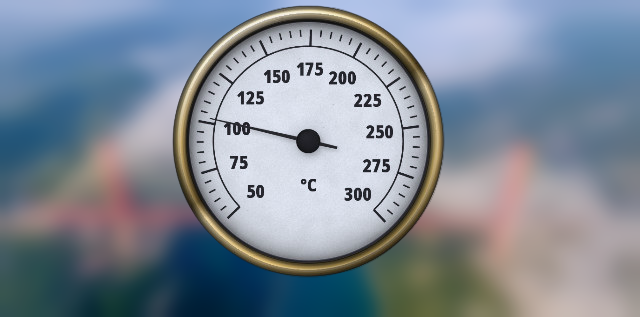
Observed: 102.5 °C
